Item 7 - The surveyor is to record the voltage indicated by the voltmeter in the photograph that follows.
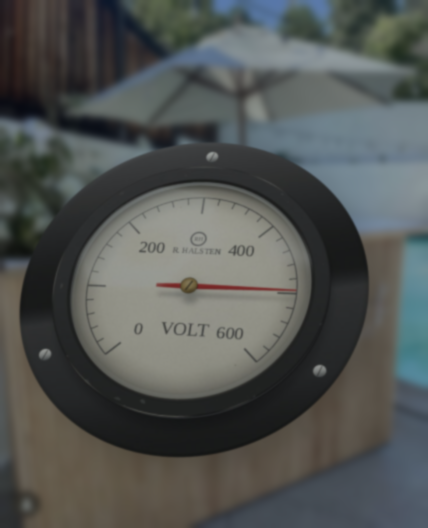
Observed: 500 V
